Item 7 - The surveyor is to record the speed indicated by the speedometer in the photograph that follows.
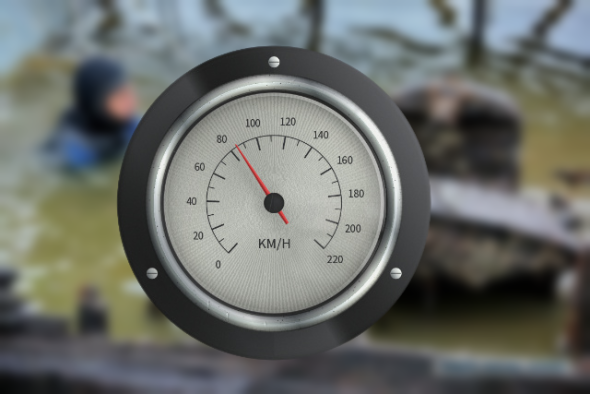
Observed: 85 km/h
